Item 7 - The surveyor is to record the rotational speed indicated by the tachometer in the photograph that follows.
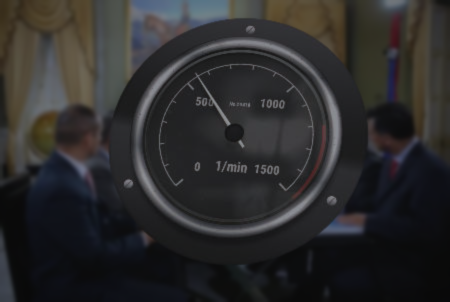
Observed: 550 rpm
